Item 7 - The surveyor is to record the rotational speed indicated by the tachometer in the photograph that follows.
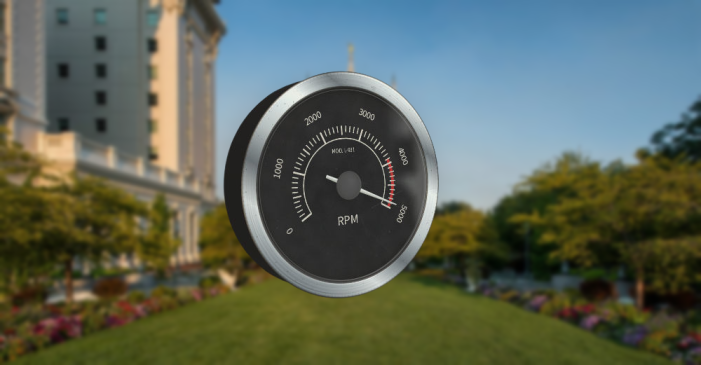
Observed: 4900 rpm
